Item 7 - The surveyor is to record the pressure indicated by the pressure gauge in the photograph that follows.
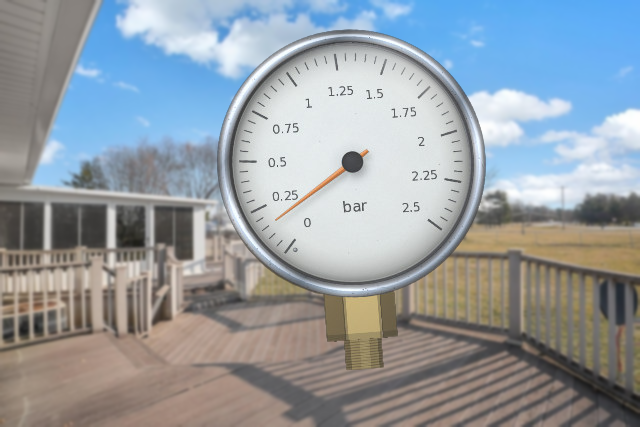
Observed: 0.15 bar
